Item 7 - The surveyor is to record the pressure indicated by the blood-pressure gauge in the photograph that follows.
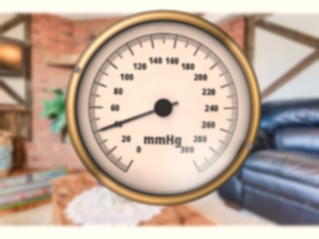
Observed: 40 mmHg
